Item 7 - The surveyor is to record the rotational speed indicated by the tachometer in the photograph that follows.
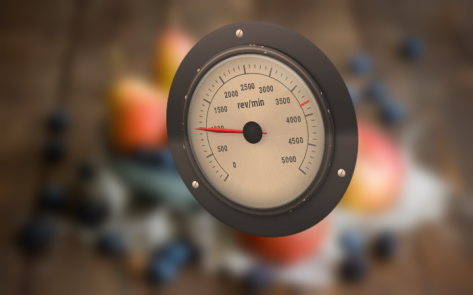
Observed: 1000 rpm
